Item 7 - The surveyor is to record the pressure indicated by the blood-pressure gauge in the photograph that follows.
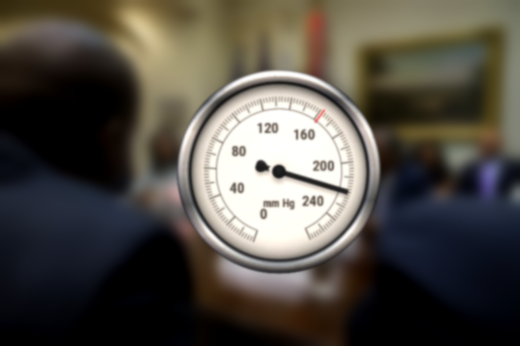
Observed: 220 mmHg
